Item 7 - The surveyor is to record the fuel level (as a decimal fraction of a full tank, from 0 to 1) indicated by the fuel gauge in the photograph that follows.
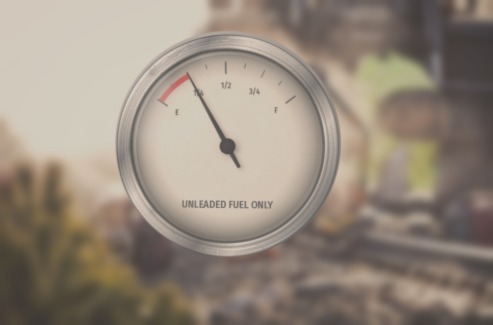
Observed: 0.25
